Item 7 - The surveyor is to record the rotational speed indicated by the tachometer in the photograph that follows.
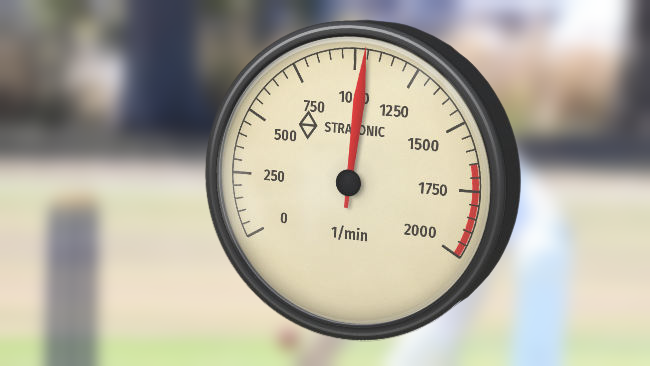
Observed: 1050 rpm
